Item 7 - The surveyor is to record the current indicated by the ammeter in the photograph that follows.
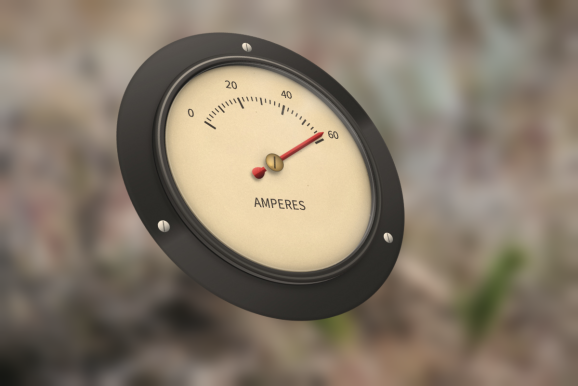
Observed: 58 A
